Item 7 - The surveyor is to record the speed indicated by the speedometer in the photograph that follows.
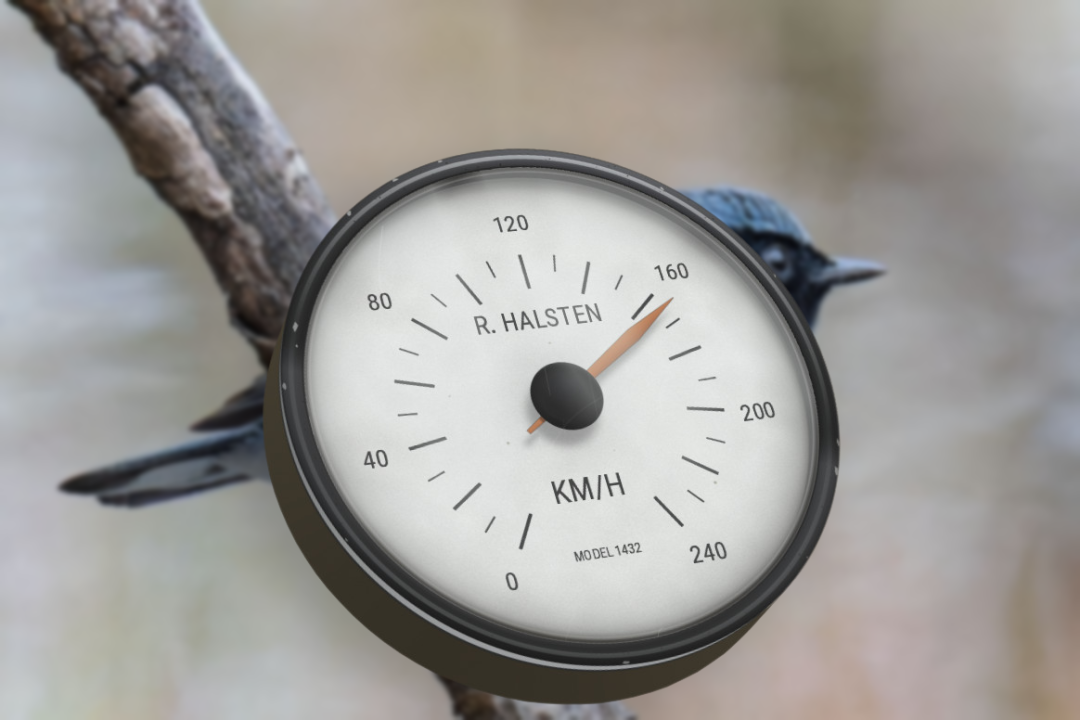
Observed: 165 km/h
